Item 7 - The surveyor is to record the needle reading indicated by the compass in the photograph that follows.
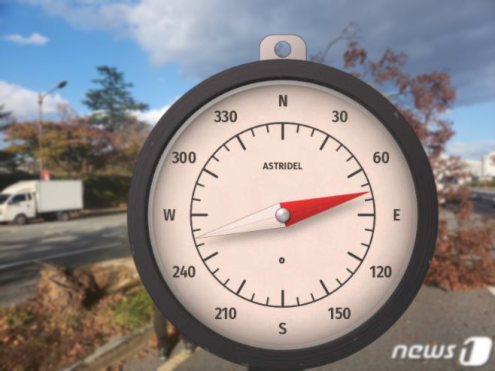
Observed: 75 °
